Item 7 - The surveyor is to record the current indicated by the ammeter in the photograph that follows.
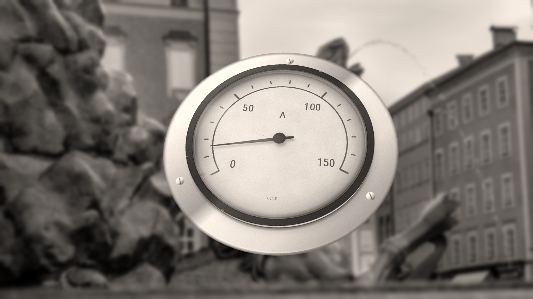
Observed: 15 A
